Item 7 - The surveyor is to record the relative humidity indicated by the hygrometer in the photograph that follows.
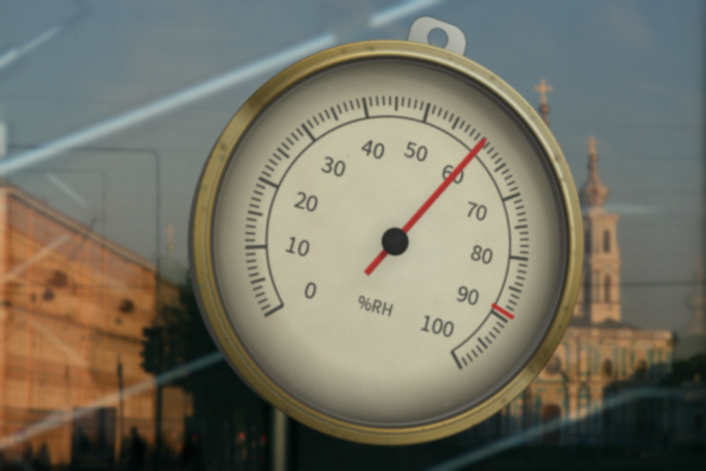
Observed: 60 %
